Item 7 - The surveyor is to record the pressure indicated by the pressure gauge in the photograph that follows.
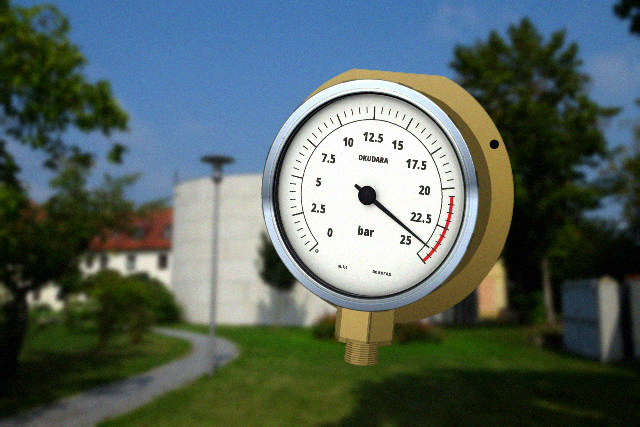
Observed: 24 bar
